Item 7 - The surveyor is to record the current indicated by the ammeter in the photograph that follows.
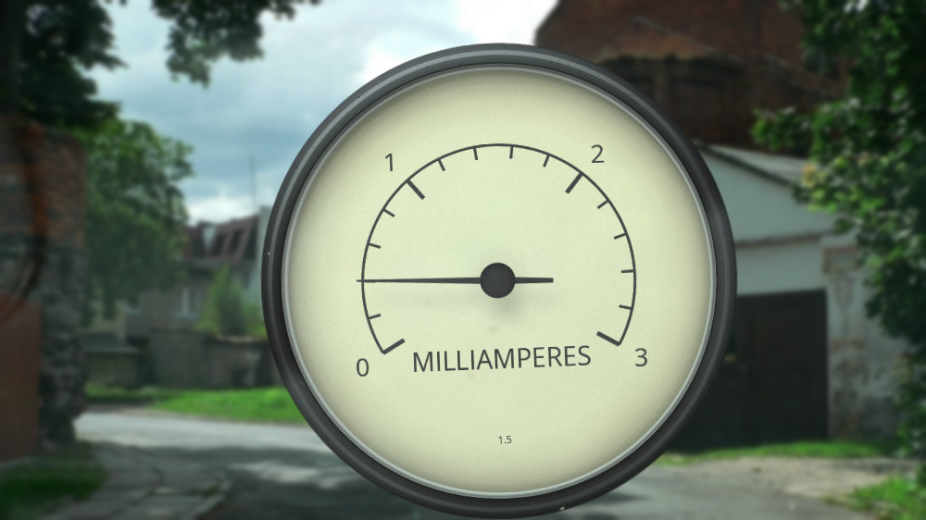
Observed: 0.4 mA
